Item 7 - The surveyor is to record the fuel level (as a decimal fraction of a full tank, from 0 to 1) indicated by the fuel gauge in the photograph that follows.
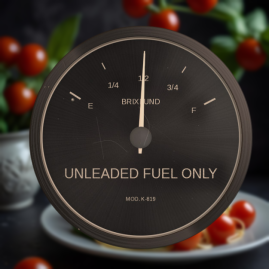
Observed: 0.5
